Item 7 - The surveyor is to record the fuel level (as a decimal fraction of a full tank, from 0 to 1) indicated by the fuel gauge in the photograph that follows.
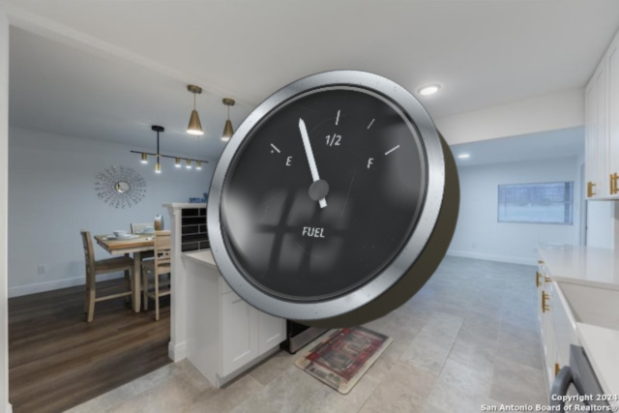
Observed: 0.25
